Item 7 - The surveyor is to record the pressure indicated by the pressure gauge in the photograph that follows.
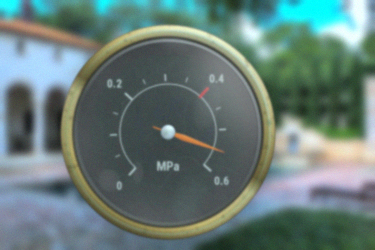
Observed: 0.55 MPa
